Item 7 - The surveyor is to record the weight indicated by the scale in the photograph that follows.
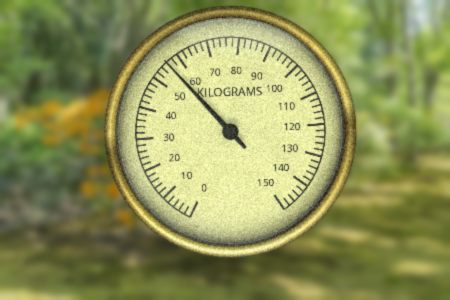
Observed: 56 kg
